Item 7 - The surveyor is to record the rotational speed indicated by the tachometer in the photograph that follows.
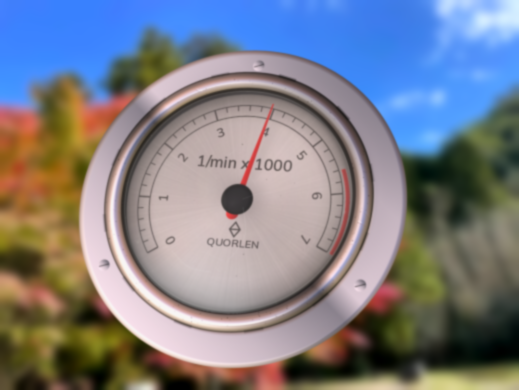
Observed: 4000 rpm
